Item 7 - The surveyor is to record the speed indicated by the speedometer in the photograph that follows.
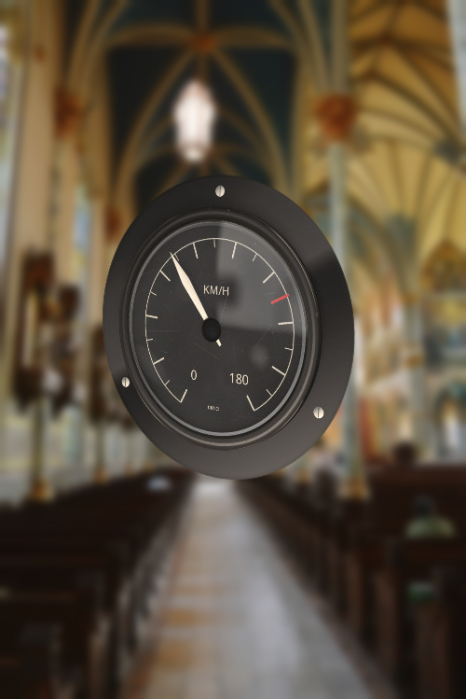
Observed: 70 km/h
